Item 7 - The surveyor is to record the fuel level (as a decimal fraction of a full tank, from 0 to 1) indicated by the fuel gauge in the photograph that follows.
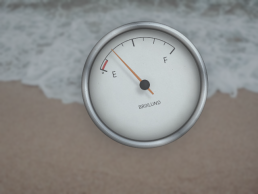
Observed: 0.25
